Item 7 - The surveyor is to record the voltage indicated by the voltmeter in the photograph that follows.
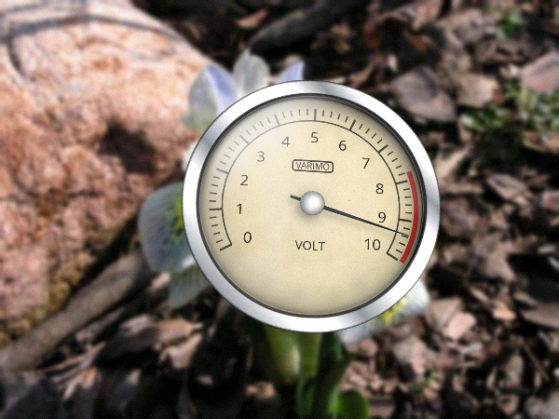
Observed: 9.4 V
